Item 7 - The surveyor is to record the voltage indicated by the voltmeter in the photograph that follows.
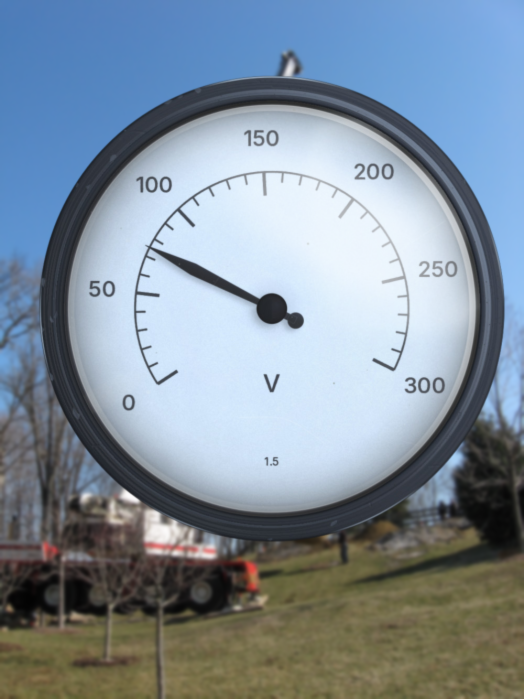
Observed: 75 V
